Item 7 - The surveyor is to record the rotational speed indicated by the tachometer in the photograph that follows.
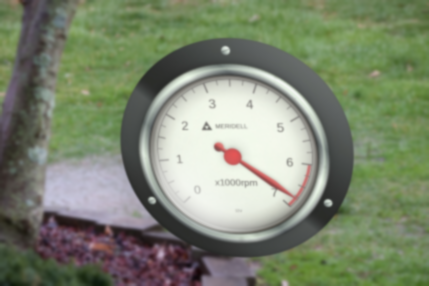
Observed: 6750 rpm
